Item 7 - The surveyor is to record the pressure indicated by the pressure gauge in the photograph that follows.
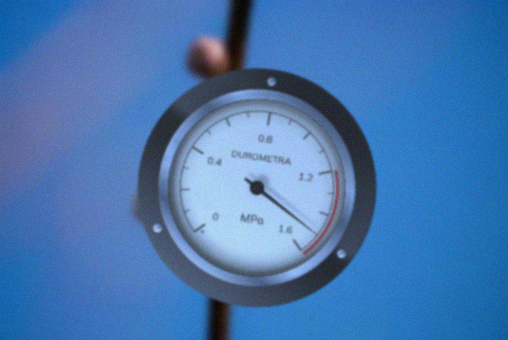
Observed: 1.5 MPa
